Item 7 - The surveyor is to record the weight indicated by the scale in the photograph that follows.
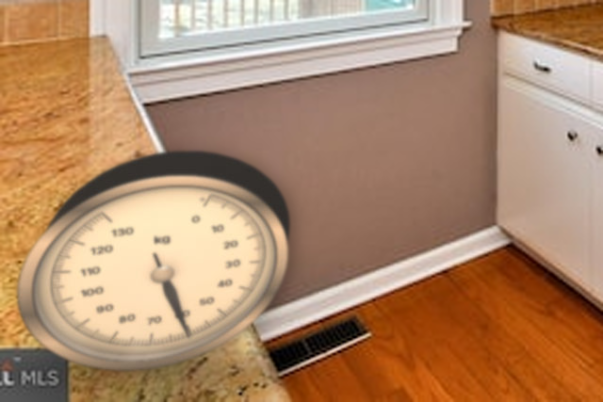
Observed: 60 kg
